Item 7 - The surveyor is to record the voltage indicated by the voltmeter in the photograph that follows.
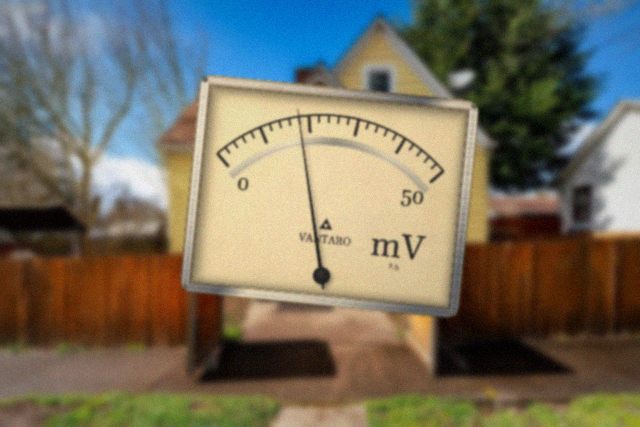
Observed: 18 mV
